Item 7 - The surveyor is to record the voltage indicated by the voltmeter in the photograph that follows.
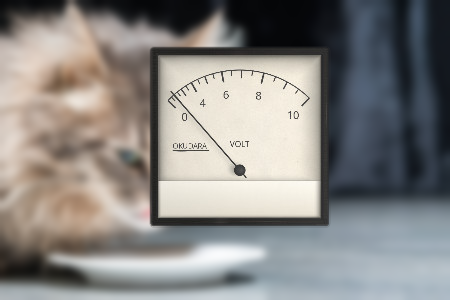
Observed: 2 V
